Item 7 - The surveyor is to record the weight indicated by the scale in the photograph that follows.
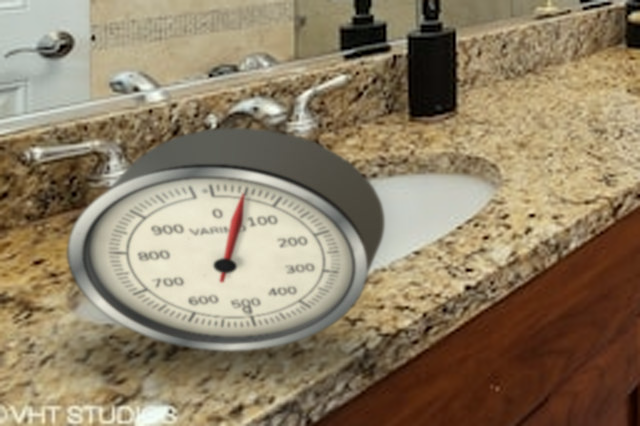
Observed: 50 g
